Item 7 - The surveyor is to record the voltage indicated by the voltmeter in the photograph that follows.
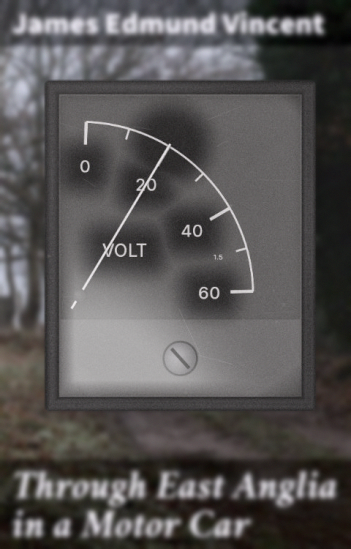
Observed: 20 V
